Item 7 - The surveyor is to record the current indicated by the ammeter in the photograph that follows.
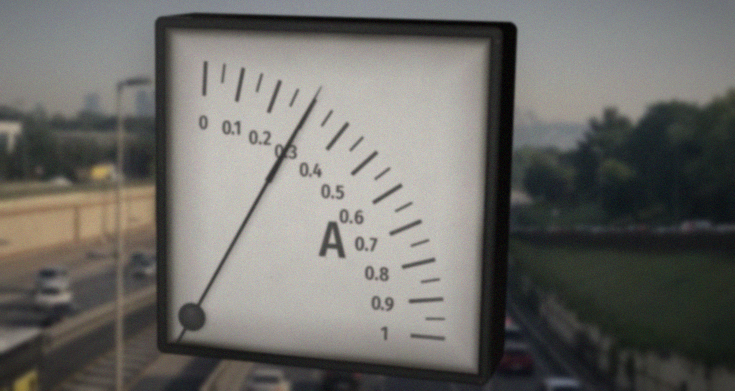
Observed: 0.3 A
